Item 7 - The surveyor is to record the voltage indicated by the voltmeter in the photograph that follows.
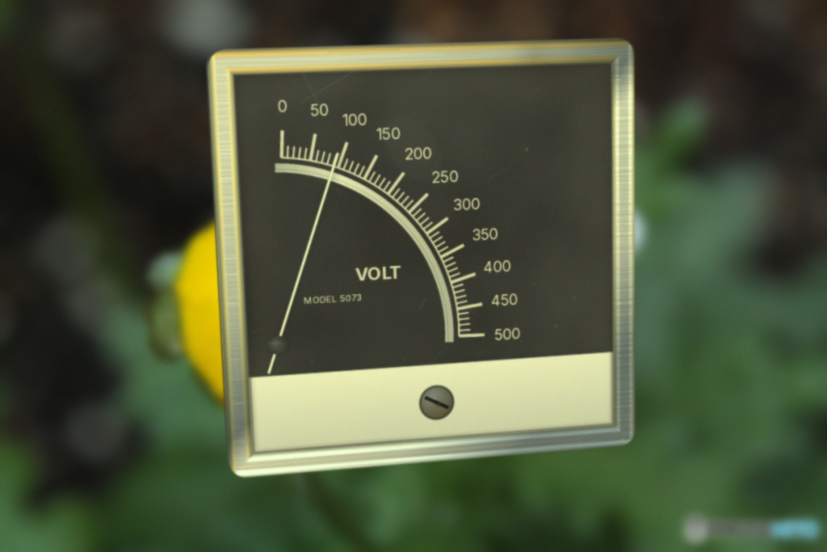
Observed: 90 V
